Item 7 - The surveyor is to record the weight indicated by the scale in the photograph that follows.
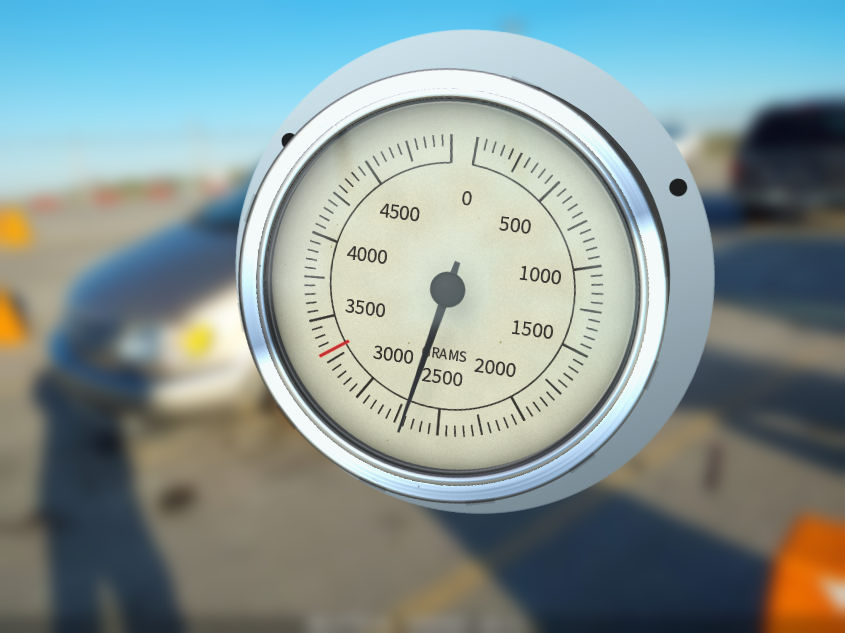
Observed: 2700 g
